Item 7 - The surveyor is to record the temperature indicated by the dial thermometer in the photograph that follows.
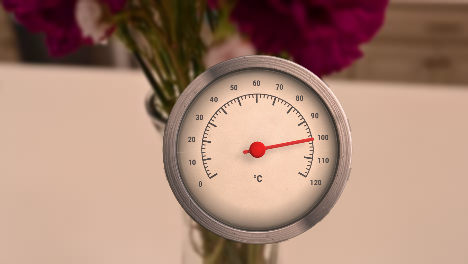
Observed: 100 °C
